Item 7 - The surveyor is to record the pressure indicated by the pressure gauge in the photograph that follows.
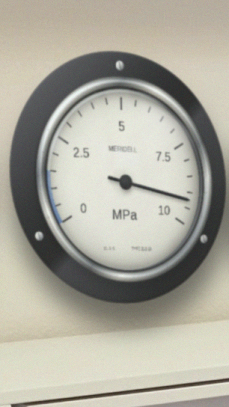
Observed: 9.25 MPa
